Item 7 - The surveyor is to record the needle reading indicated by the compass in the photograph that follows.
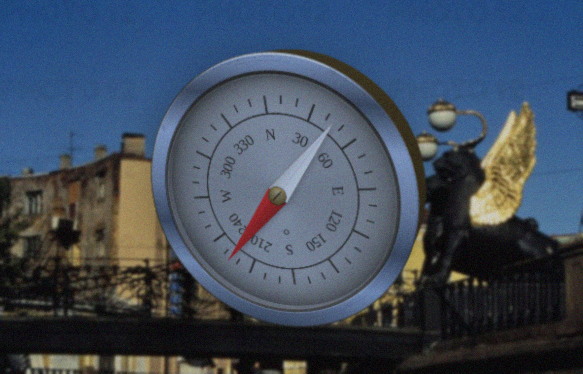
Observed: 225 °
